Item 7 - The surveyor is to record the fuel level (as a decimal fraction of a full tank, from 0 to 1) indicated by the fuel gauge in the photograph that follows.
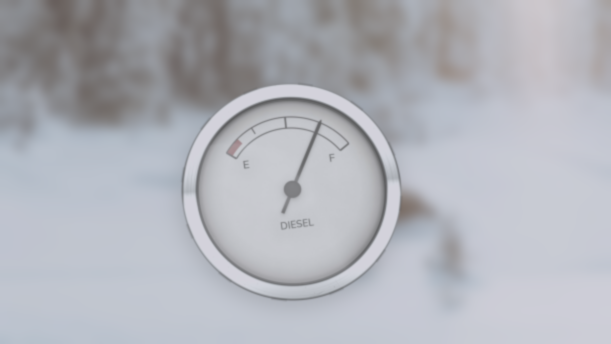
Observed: 0.75
